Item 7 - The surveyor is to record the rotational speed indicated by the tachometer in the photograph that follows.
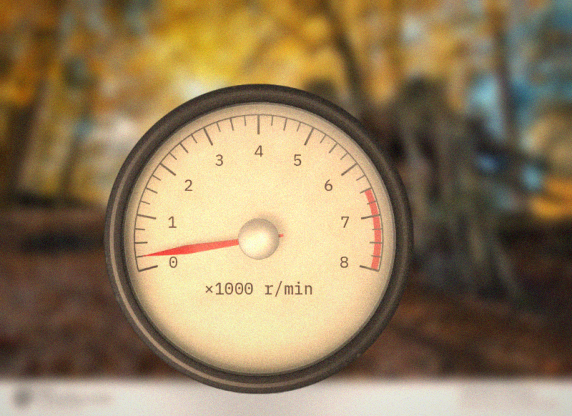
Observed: 250 rpm
